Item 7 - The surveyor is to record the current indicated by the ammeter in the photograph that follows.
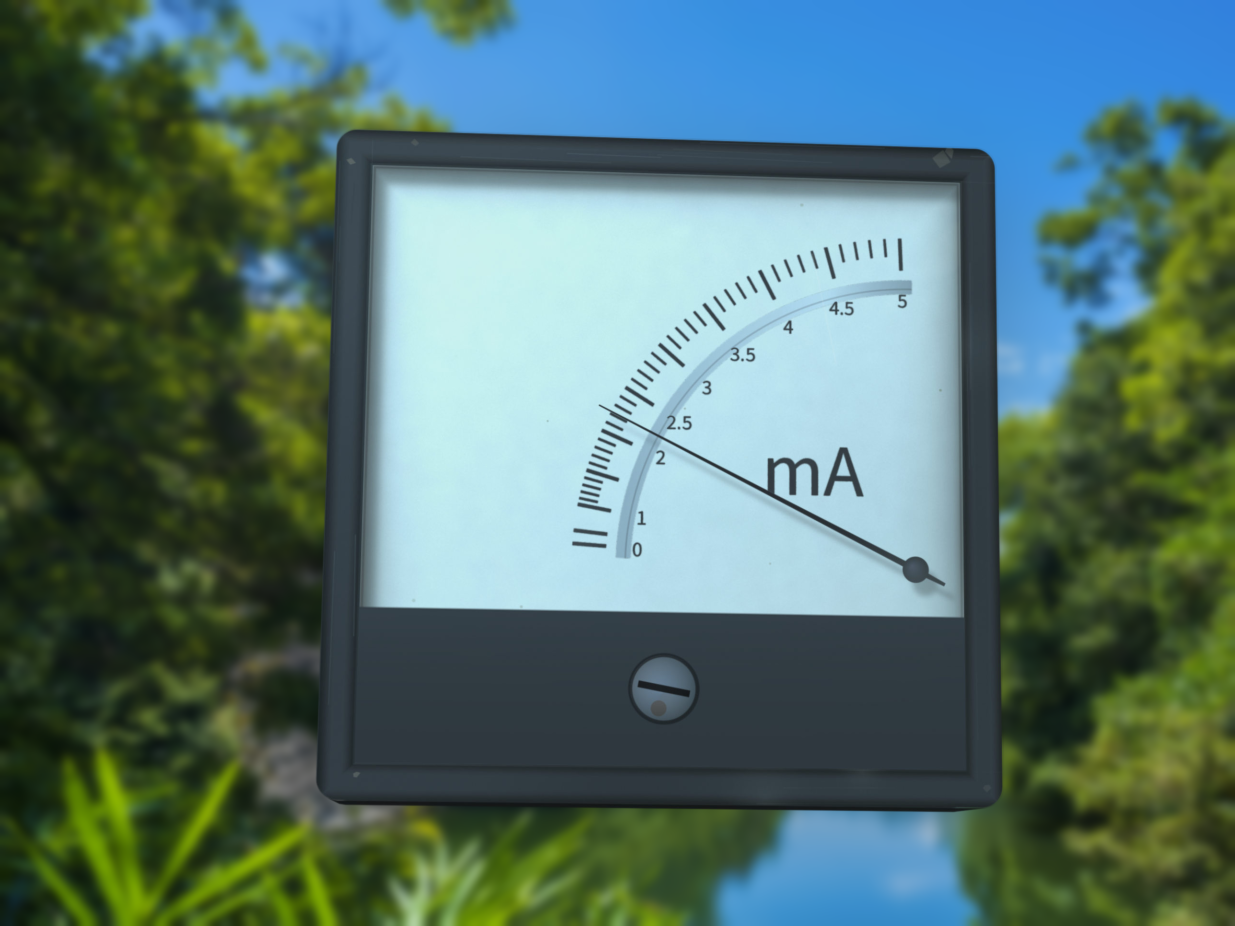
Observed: 2.2 mA
